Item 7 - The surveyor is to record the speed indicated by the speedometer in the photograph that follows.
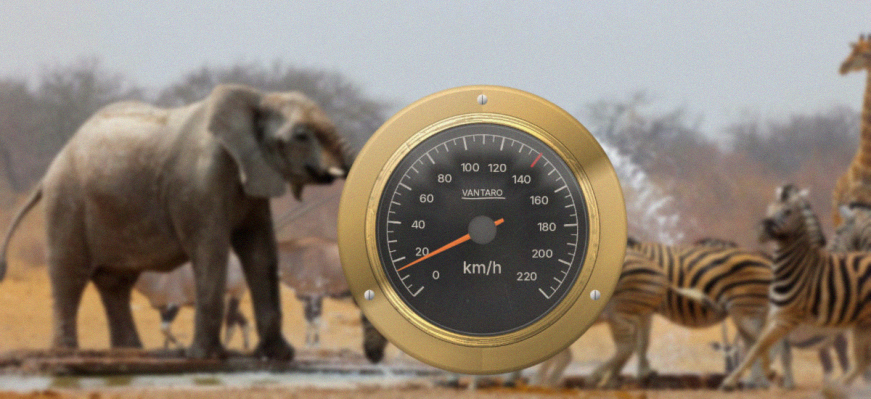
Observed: 15 km/h
